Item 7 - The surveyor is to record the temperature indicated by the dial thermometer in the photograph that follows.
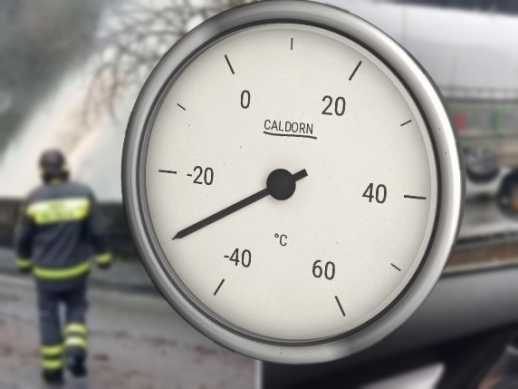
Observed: -30 °C
